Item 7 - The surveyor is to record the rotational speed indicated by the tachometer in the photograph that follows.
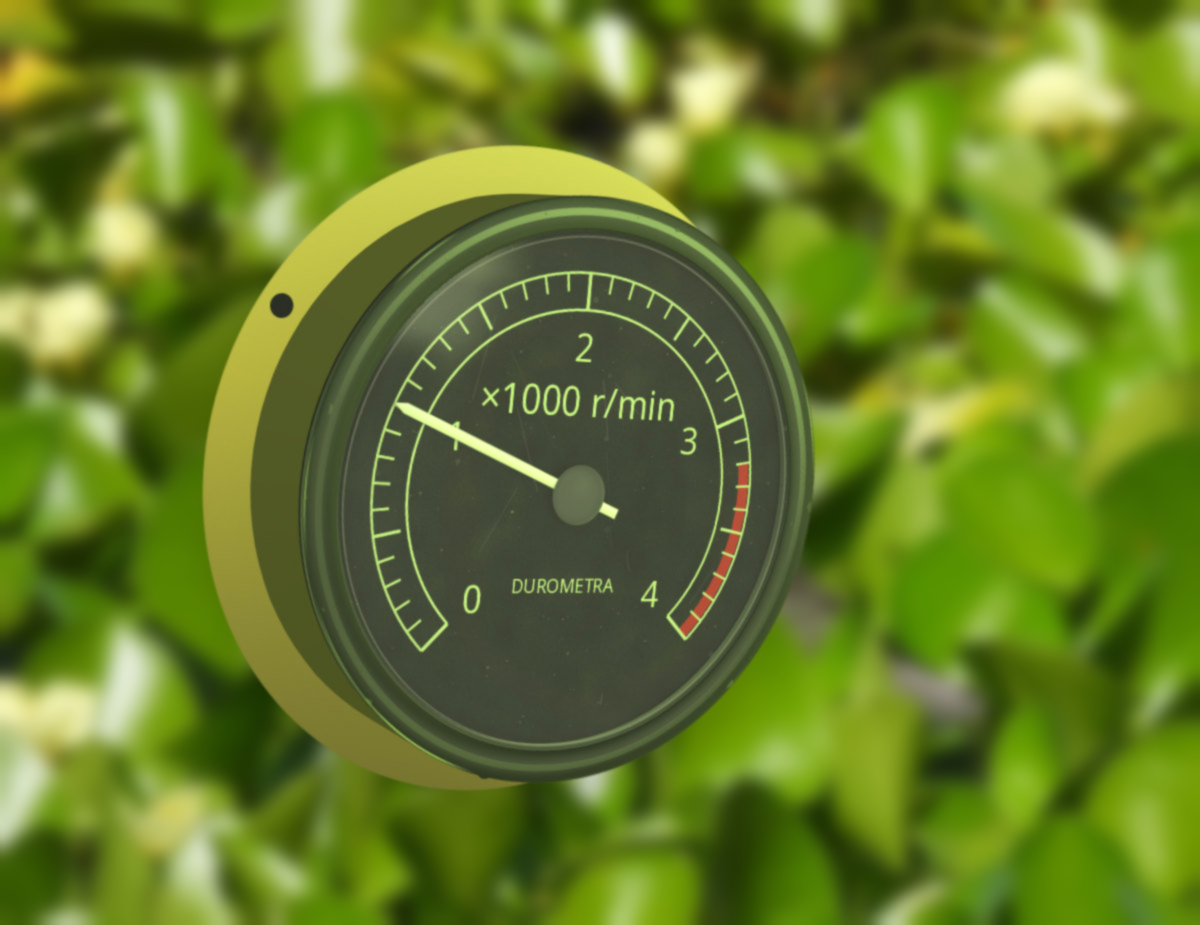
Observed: 1000 rpm
